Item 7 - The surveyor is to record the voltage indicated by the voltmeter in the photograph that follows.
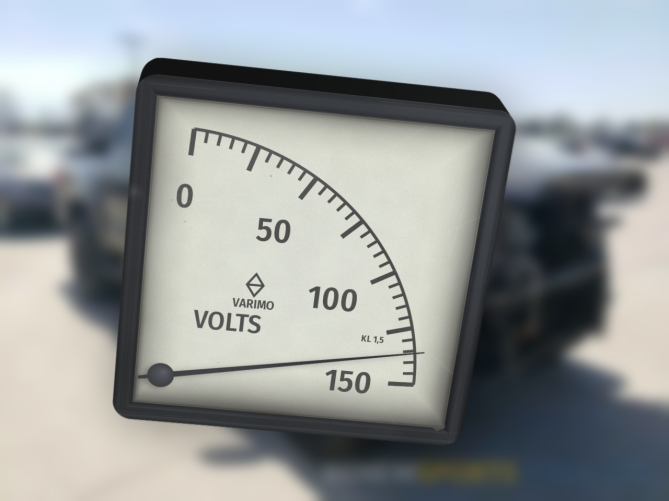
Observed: 135 V
